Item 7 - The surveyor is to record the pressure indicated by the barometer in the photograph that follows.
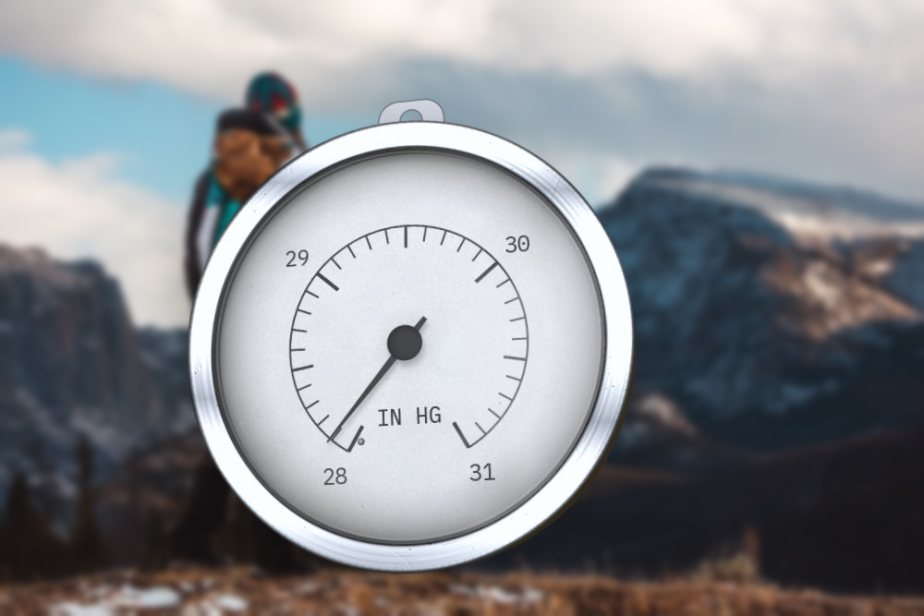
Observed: 28.1 inHg
